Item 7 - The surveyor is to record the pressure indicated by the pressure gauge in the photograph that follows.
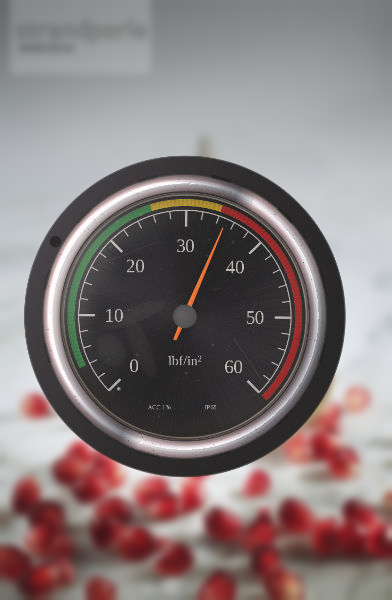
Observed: 35 psi
